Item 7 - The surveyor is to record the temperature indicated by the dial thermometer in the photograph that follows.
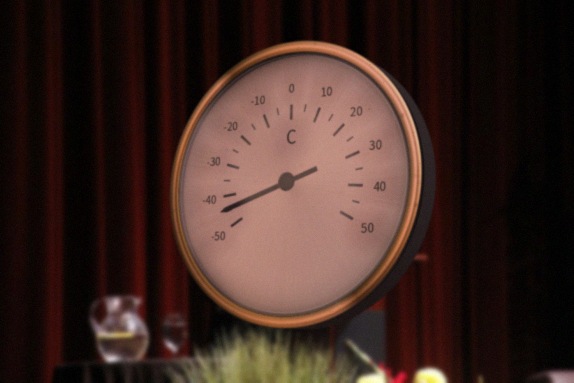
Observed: -45 °C
